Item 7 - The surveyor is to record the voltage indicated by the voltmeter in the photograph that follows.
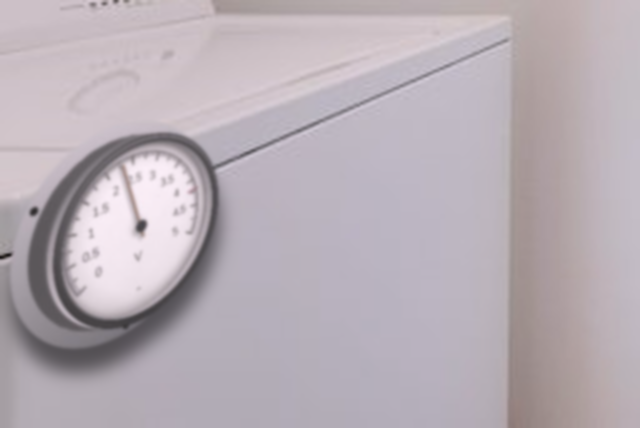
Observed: 2.25 V
